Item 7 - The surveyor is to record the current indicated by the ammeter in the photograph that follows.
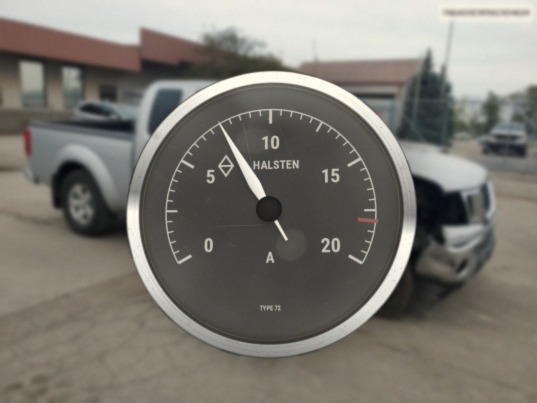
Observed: 7.5 A
